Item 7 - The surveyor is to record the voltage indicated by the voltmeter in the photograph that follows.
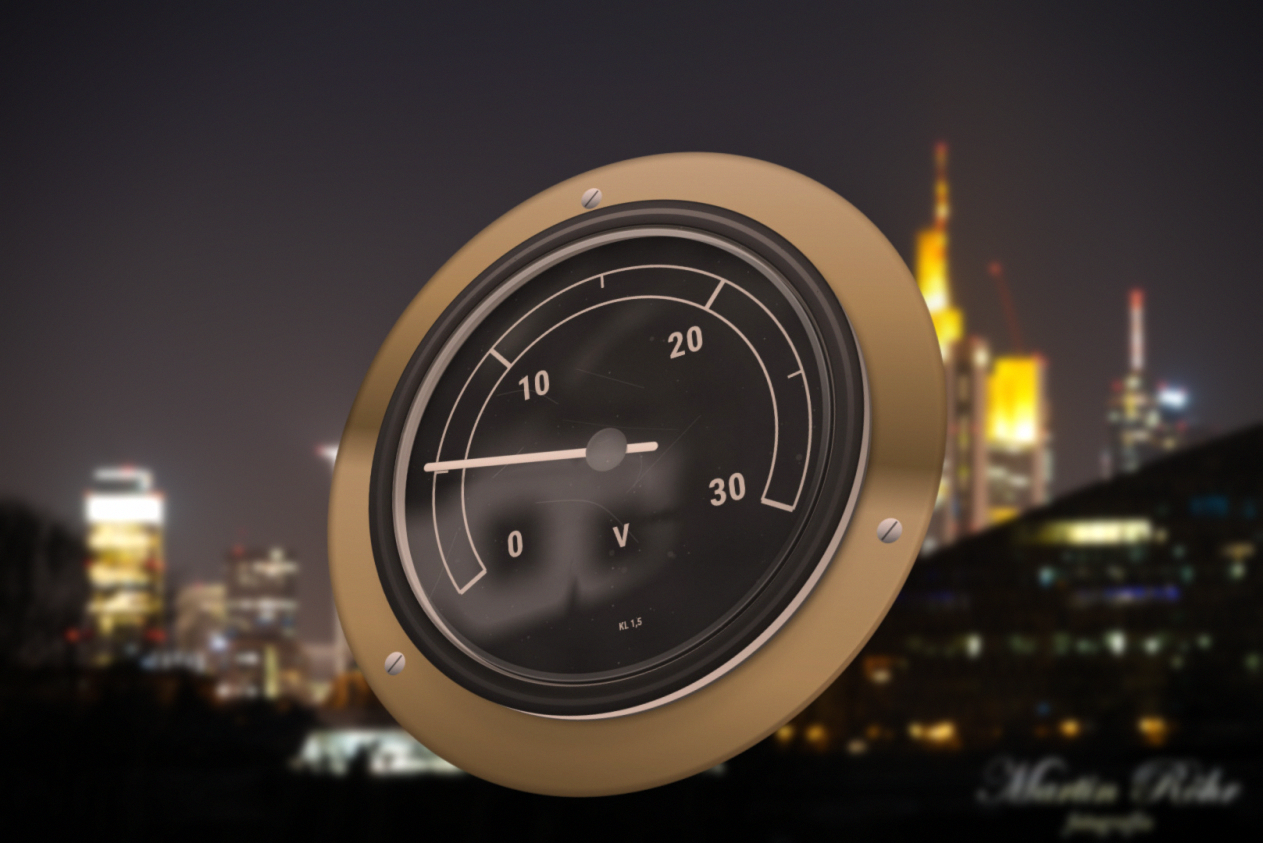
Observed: 5 V
